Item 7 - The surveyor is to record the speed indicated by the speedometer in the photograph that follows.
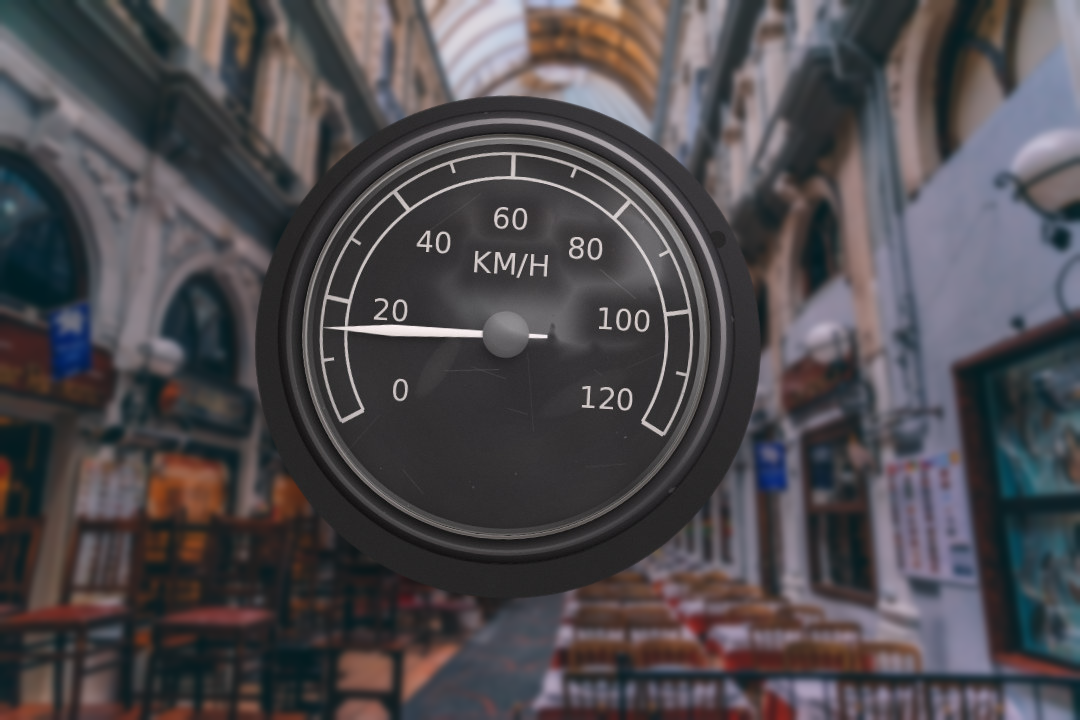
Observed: 15 km/h
